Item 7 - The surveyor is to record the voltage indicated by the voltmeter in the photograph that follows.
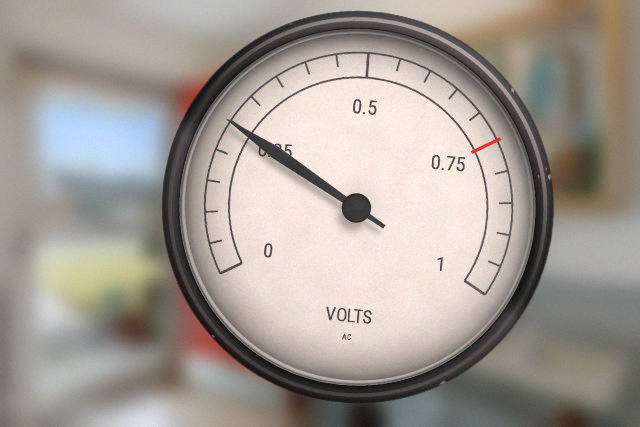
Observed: 0.25 V
